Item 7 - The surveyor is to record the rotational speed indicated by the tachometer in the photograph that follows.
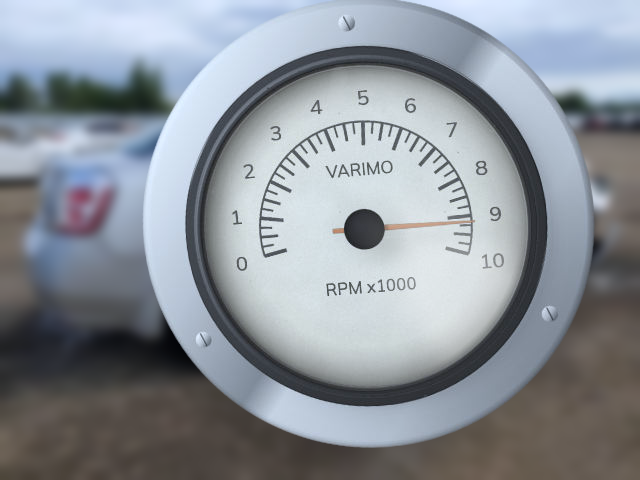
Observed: 9125 rpm
